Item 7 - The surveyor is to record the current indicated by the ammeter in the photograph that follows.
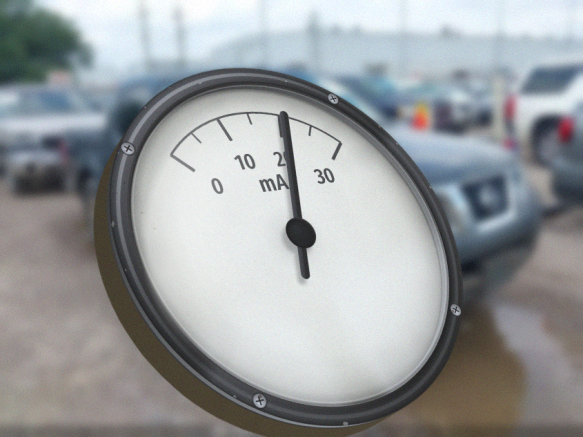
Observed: 20 mA
